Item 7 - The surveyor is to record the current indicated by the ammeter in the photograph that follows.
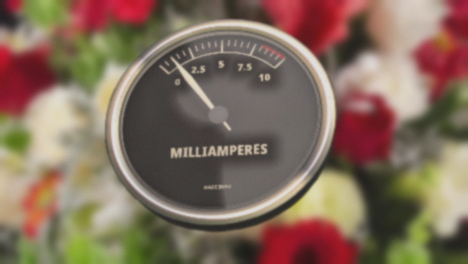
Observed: 1 mA
